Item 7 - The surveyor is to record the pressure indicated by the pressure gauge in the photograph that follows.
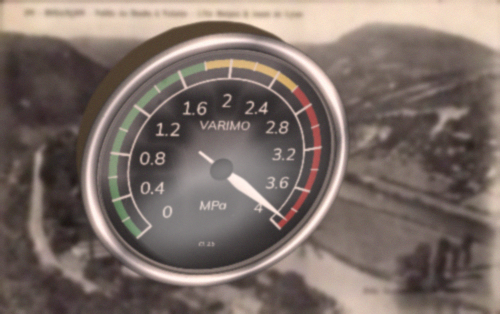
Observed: 3.9 MPa
